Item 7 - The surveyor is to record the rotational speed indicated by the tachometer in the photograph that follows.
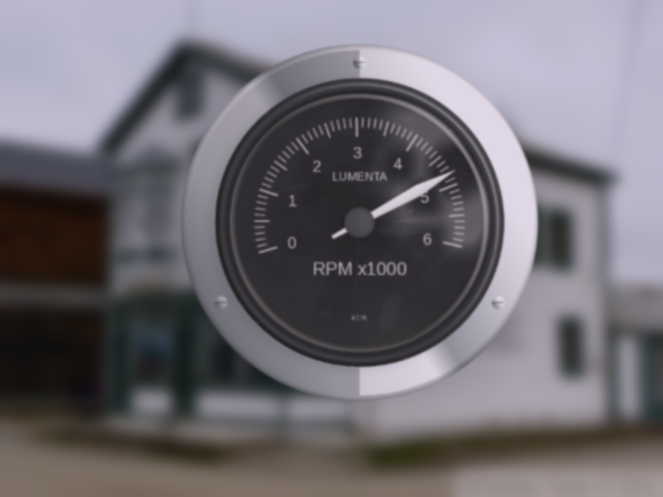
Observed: 4800 rpm
